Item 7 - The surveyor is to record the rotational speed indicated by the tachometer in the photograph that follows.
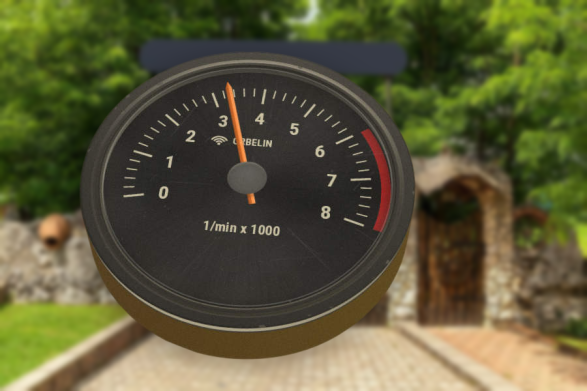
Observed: 3300 rpm
